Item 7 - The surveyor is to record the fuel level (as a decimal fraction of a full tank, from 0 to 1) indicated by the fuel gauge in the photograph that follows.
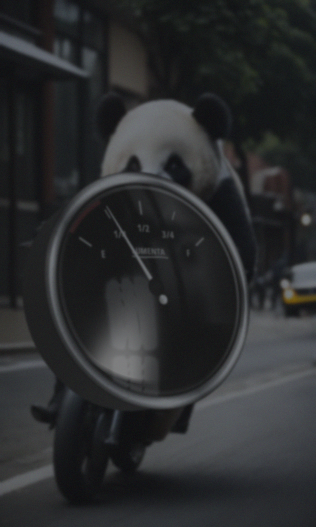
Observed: 0.25
